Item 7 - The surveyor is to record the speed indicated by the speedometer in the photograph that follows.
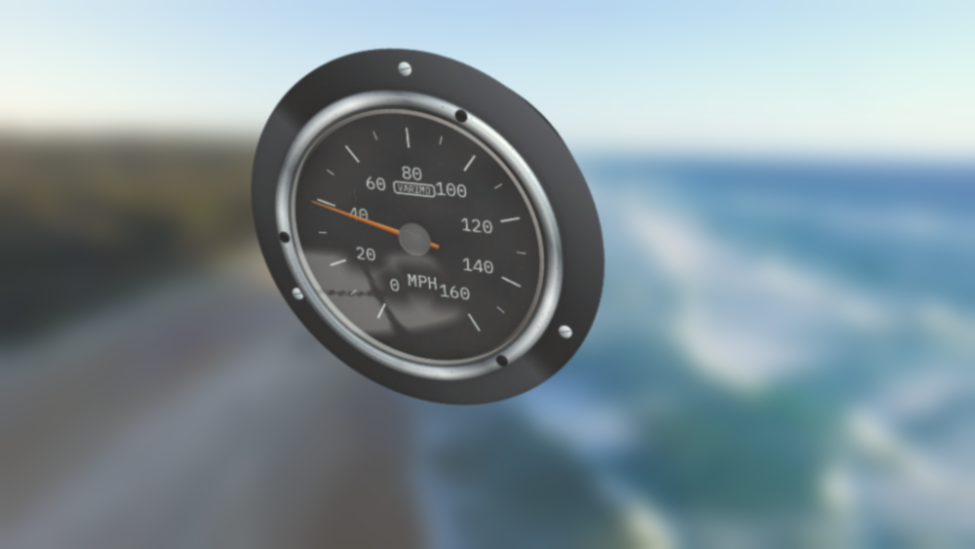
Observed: 40 mph
